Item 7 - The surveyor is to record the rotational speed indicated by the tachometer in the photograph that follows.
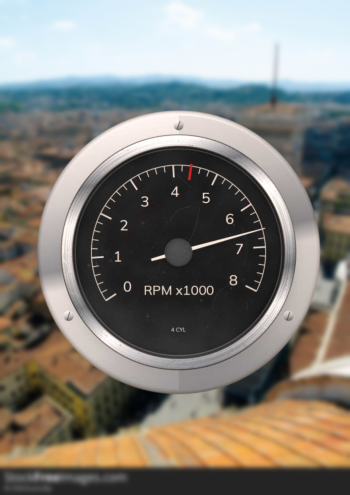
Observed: 6600 rpm
